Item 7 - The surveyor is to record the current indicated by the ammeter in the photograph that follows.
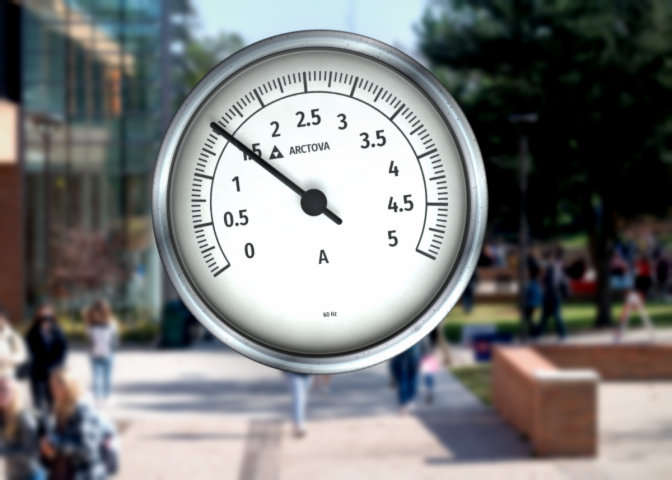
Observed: 1.5 A
